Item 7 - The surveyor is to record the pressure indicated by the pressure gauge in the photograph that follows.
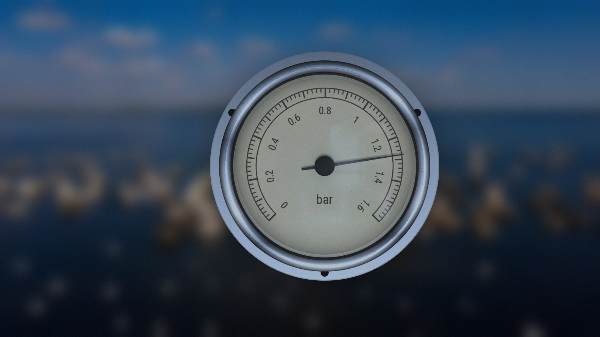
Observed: 1.28 bar
